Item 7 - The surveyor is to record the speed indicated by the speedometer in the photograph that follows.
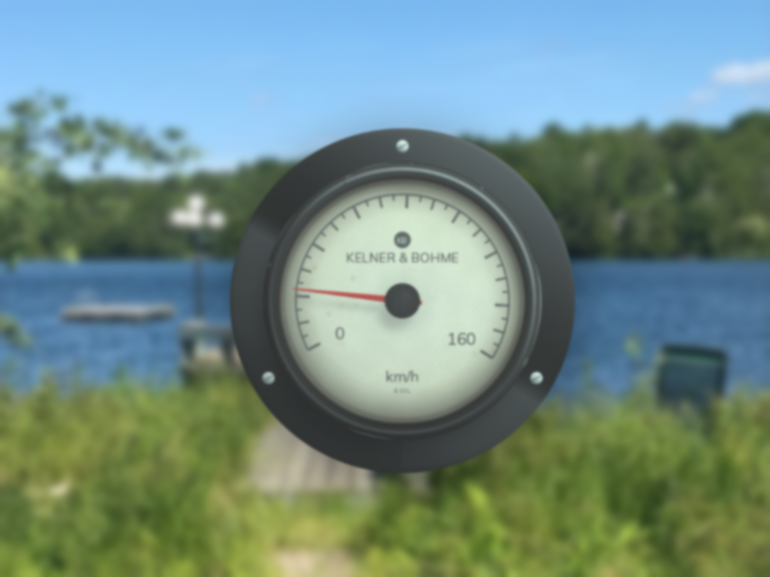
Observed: 22.5 km/h
